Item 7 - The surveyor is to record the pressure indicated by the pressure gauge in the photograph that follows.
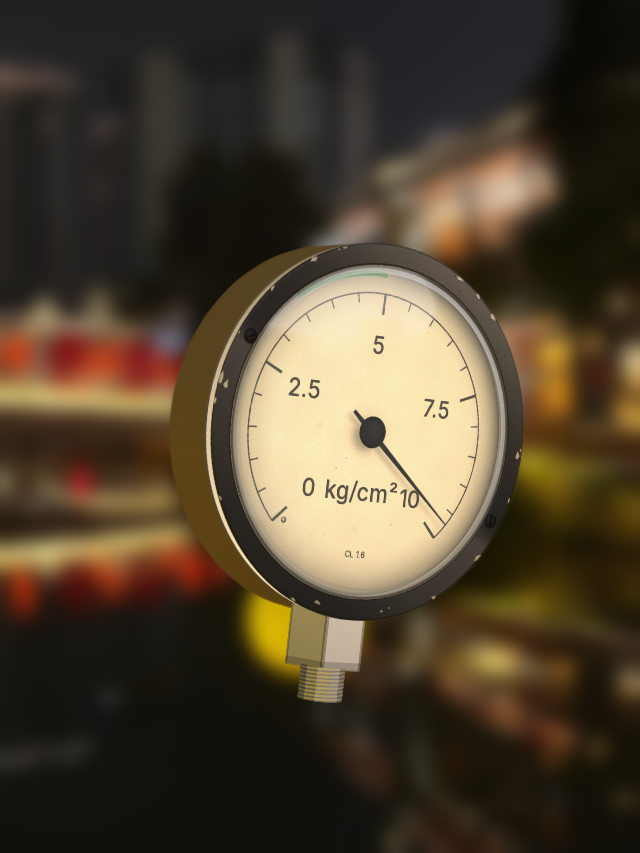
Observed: 9.75 kg/cm²
